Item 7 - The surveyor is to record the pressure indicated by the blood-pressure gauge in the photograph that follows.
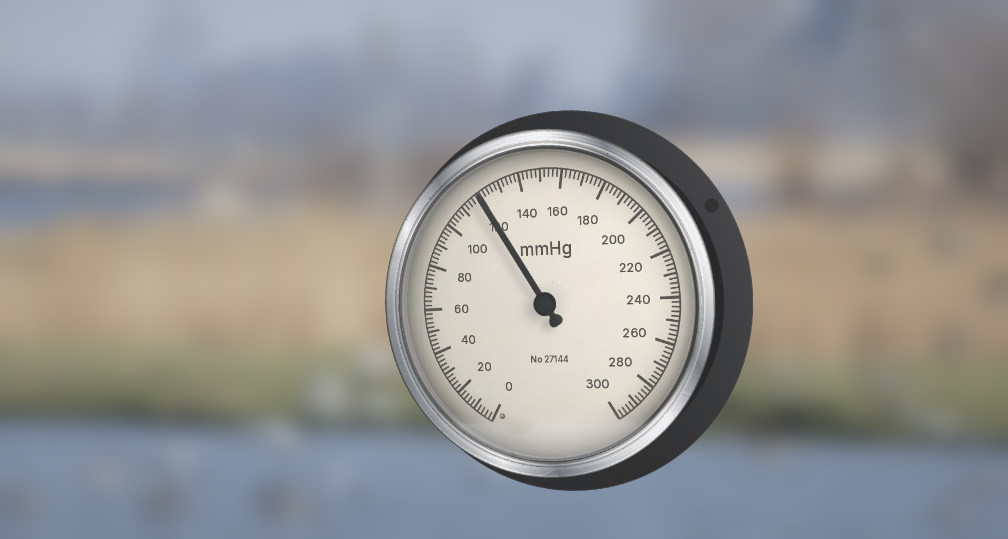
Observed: 120 mmHg
